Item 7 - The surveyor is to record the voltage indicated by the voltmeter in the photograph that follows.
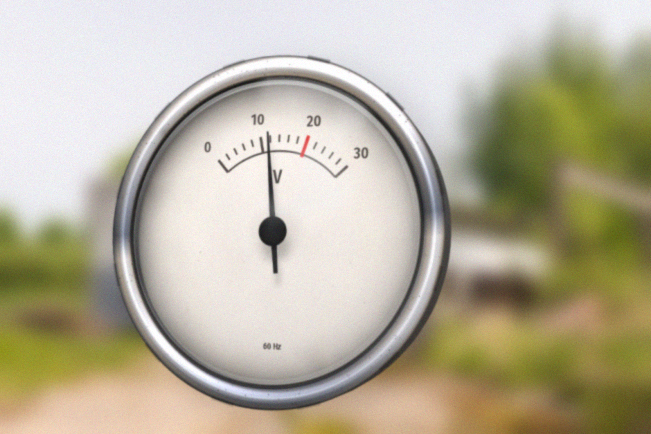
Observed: 12 V
